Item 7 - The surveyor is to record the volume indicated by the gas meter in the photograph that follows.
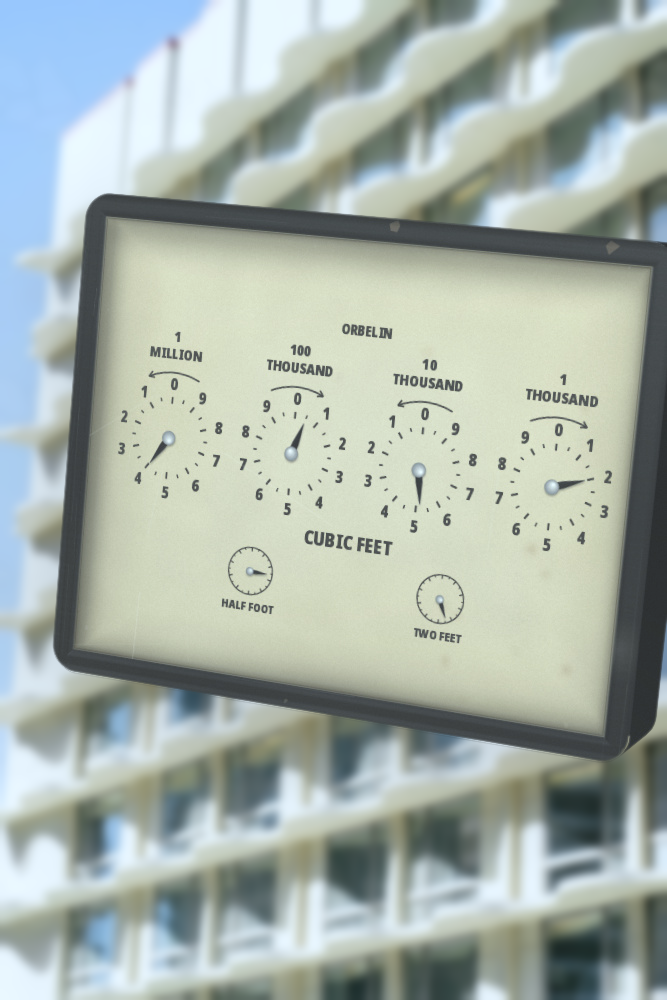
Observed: 405200 ft³
